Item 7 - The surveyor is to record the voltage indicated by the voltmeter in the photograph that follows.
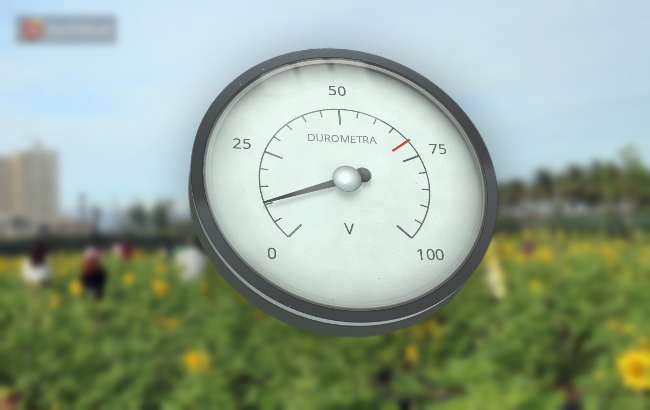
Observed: 10 V
